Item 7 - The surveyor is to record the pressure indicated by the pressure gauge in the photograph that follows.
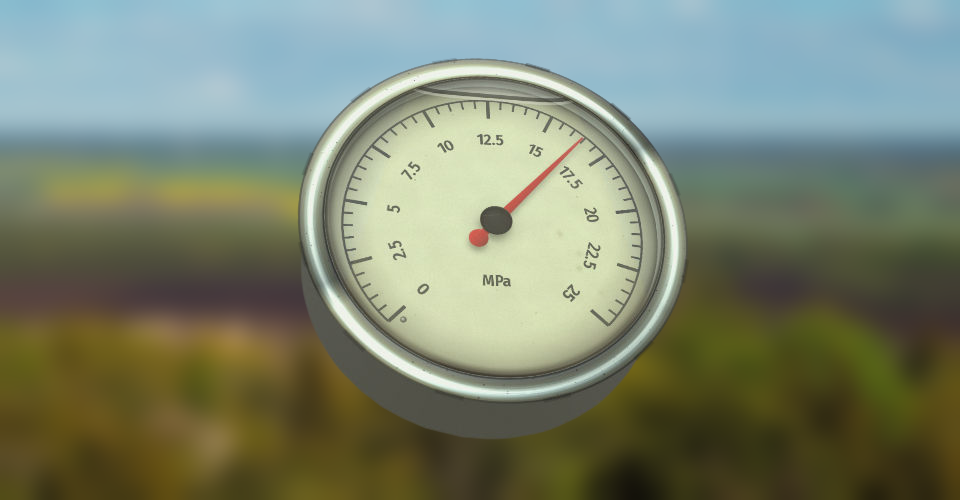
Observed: 16.5 MPa
